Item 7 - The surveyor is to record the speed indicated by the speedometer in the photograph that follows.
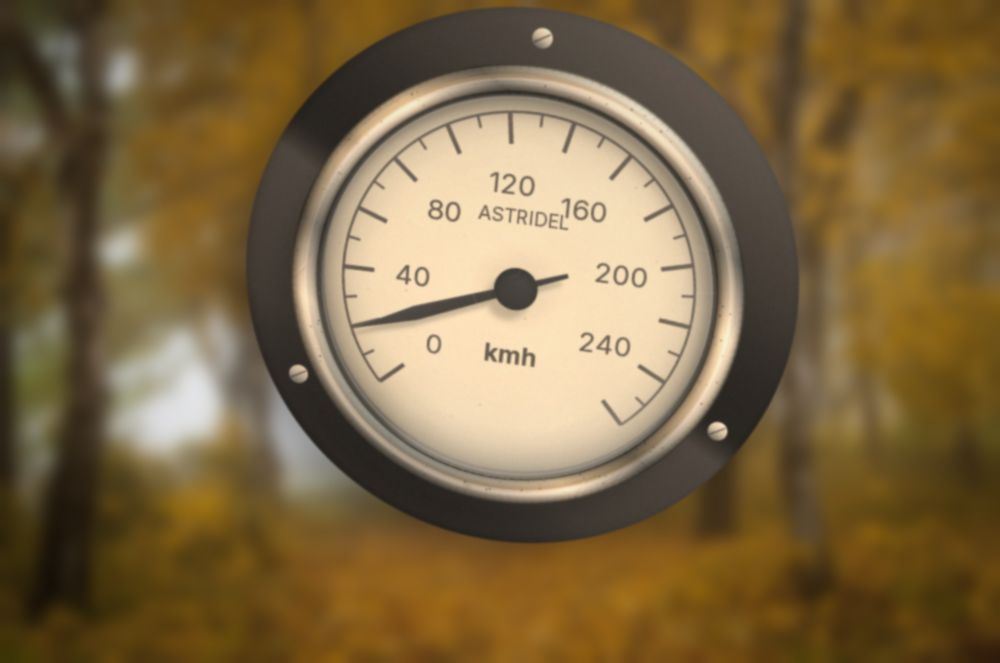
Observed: 20 km/h
